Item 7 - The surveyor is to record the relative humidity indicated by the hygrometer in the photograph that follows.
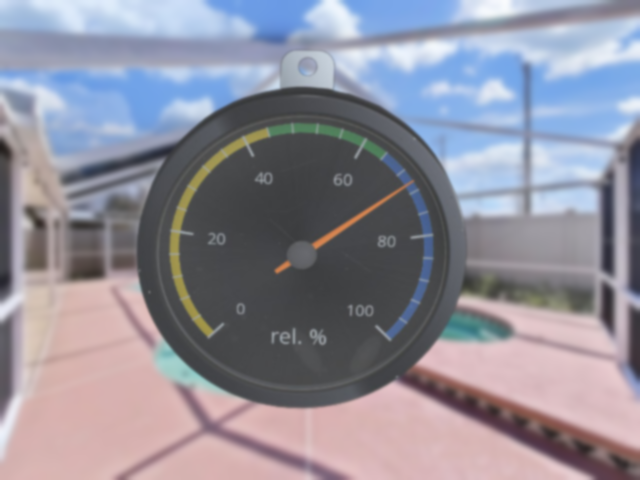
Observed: 70 %
